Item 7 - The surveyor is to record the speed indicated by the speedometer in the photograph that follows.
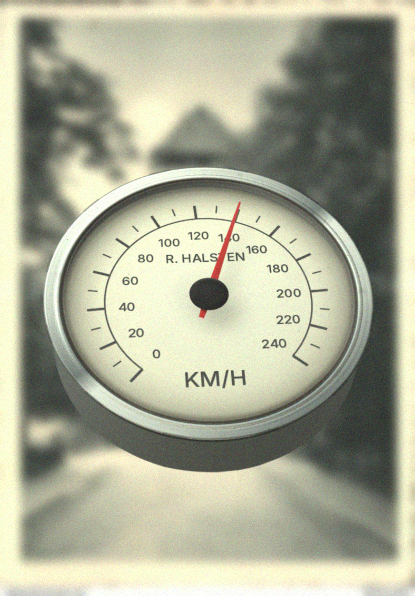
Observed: 140 km/h
